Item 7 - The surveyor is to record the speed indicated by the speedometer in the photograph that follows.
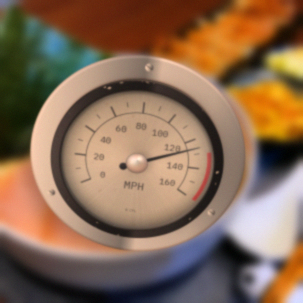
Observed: 125 mph
